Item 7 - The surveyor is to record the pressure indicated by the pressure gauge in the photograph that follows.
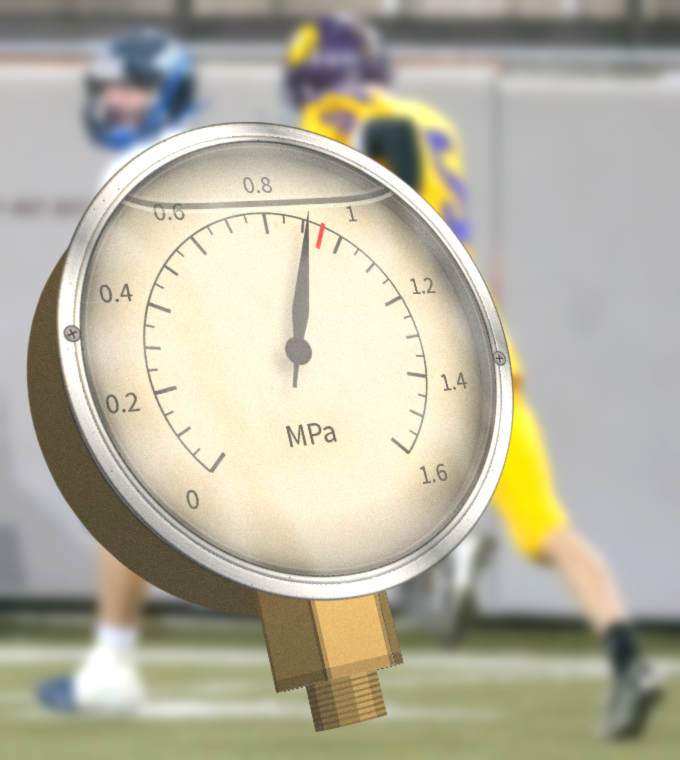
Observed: 0.9 MPa
